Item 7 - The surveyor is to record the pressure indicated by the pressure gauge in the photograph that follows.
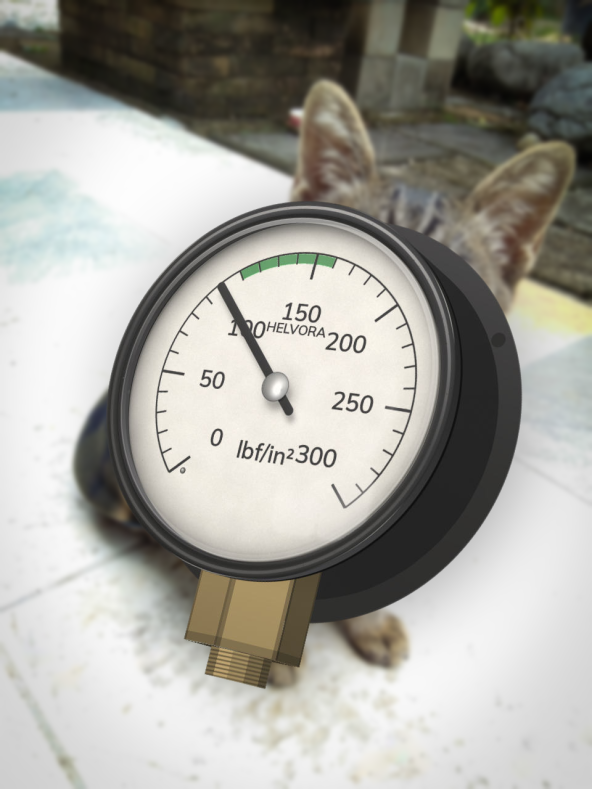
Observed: 100 psi
